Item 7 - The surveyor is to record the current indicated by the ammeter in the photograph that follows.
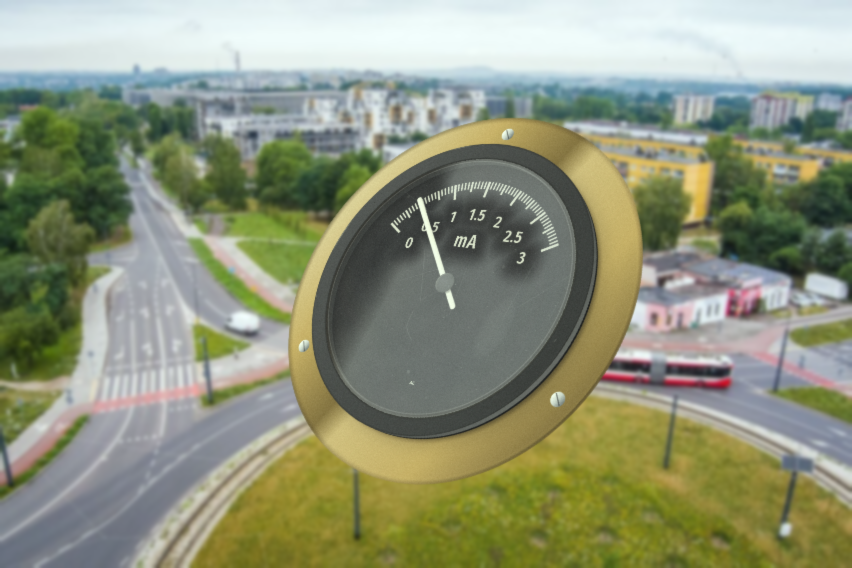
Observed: 0.5 mA
